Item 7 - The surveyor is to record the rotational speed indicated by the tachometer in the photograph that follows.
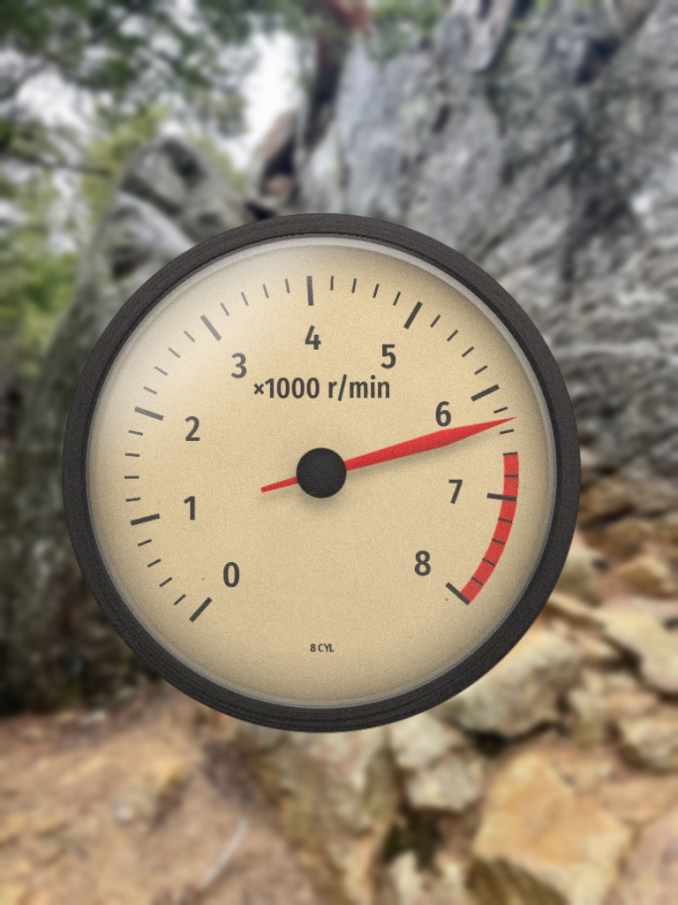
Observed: 6300 rpm
